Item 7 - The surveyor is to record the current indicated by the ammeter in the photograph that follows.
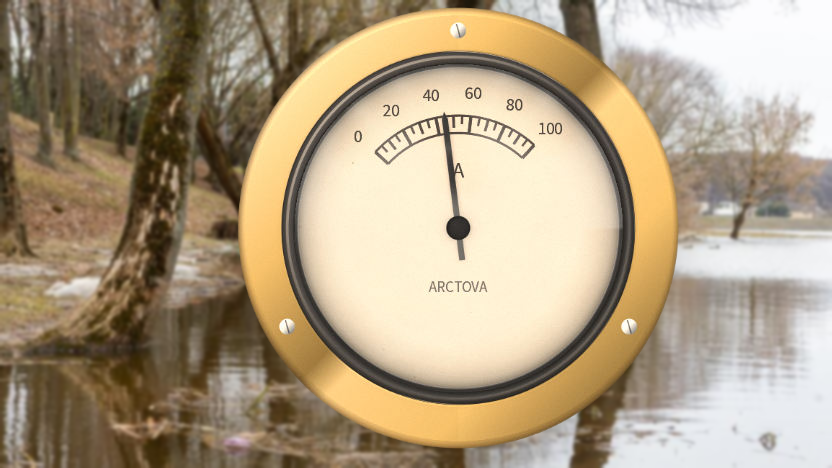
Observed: 45 A
